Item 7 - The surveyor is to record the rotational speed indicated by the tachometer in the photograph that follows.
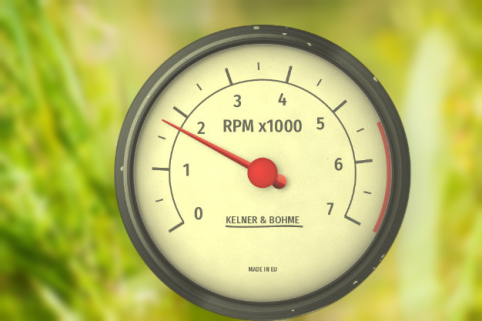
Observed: 1750 rpm
